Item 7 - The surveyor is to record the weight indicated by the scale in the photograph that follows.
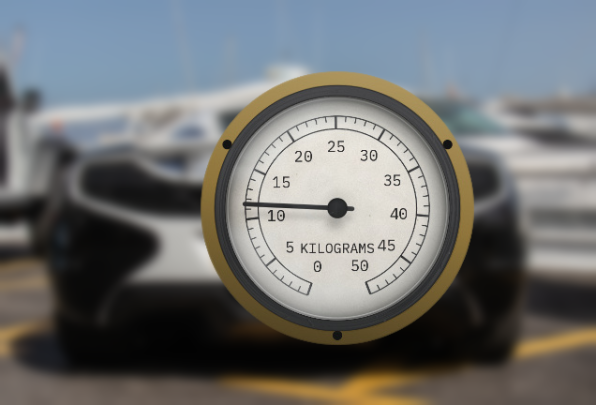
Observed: 11.5 kg
